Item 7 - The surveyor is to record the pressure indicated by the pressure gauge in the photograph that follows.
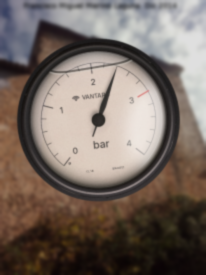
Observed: 2.4 bar
